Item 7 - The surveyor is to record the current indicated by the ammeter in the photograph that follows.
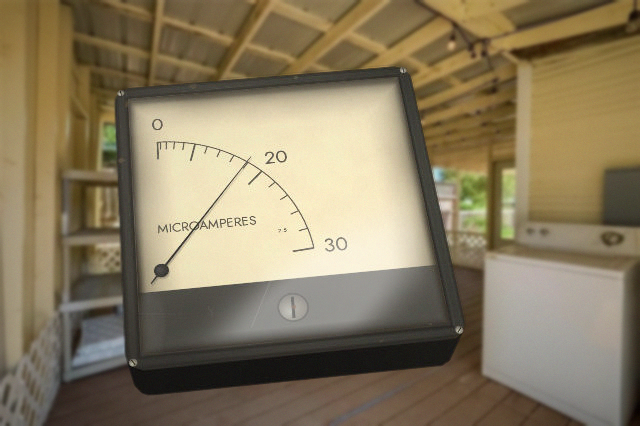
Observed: 18 µA
